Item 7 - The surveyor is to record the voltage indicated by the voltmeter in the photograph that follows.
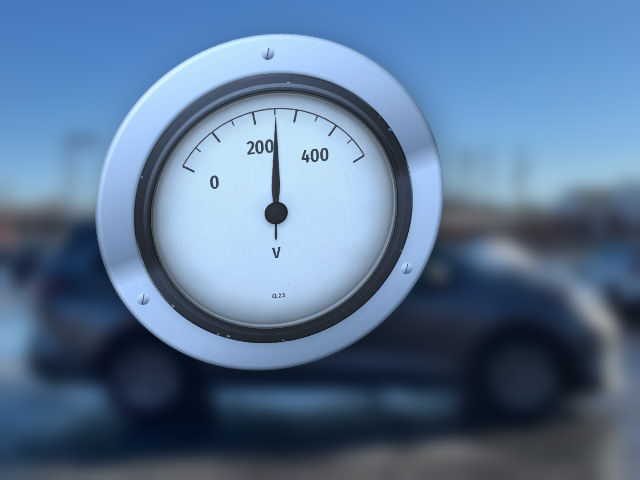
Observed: 250 V
